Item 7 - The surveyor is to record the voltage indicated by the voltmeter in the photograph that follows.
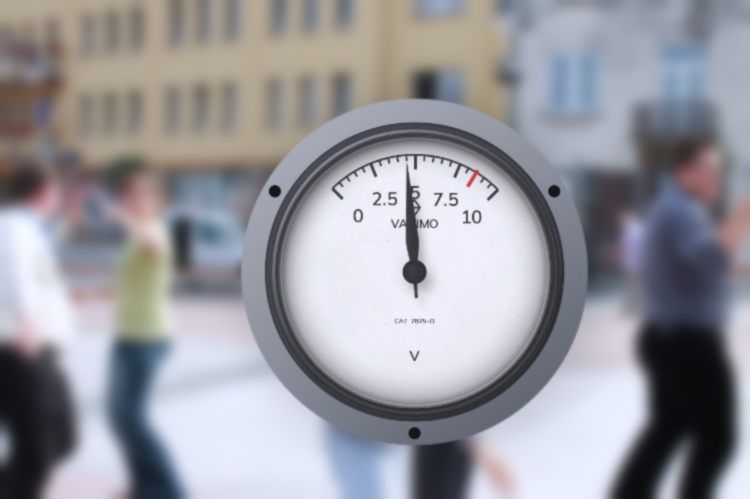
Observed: 4.5 V
